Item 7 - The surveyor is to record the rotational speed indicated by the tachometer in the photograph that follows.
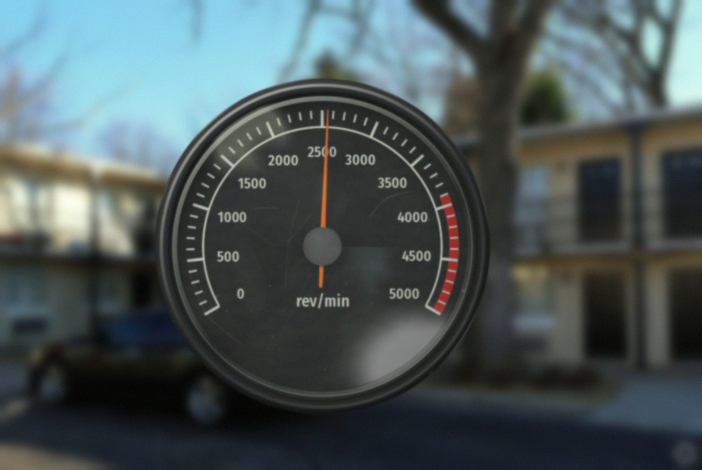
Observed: 2550 rpm
